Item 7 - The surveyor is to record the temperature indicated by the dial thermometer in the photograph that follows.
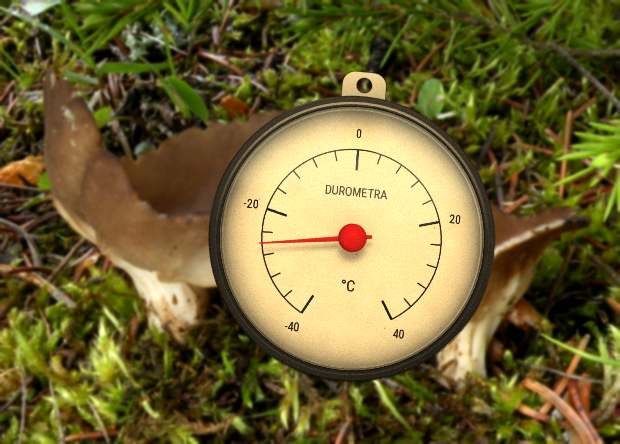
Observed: -26 °C
